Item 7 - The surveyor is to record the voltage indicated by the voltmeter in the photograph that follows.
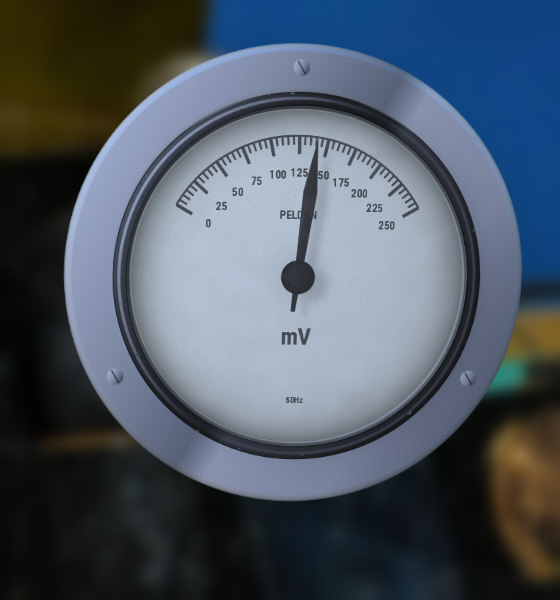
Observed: 140 mV
